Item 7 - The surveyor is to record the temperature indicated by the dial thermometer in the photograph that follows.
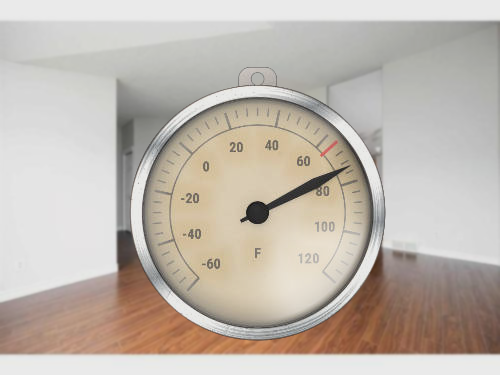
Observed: 74 °F
